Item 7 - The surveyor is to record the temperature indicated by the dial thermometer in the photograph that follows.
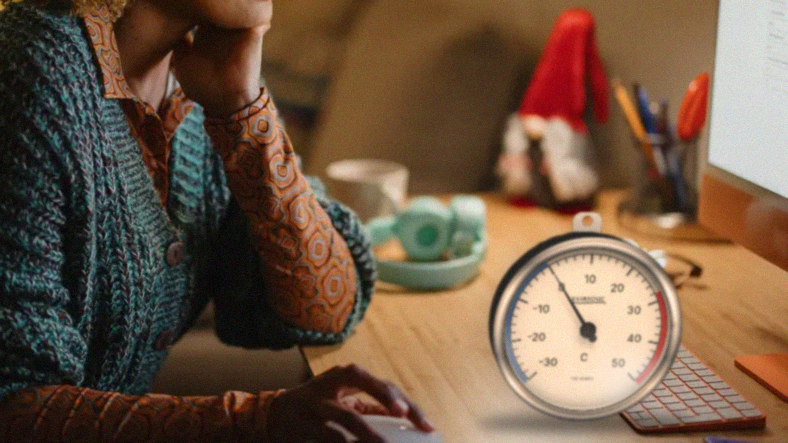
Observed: 0 °C
